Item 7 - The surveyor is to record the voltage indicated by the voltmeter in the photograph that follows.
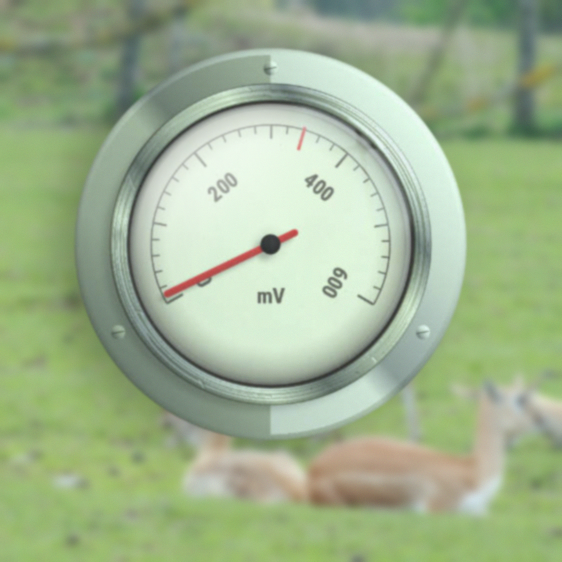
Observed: 10 mV
